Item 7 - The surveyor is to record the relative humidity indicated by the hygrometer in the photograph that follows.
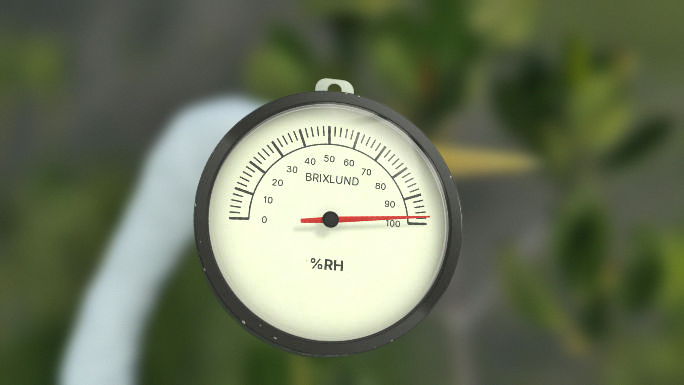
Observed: 98 %
